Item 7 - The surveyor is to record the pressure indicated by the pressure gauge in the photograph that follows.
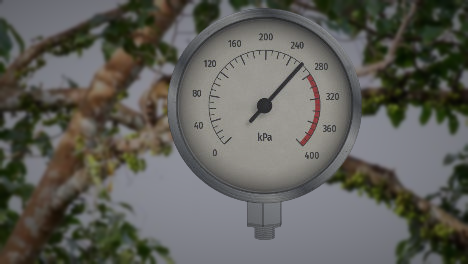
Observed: 260 kPa
